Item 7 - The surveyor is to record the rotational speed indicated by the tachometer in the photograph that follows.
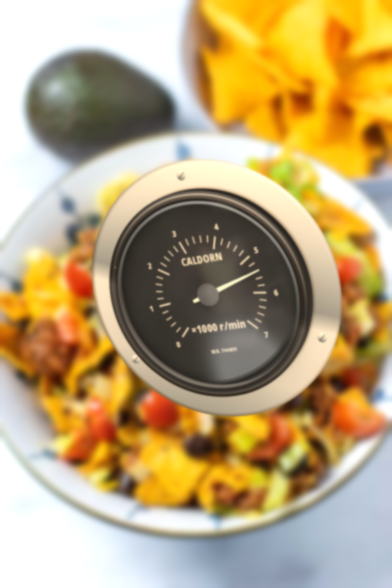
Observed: 5400 rpm
